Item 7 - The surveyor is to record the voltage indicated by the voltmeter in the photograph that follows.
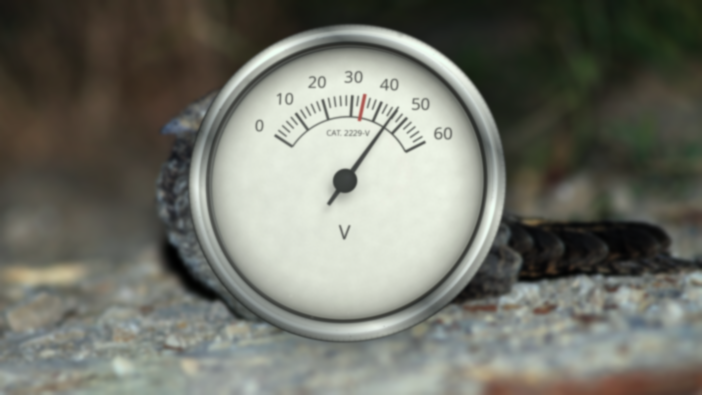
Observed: 46 V
